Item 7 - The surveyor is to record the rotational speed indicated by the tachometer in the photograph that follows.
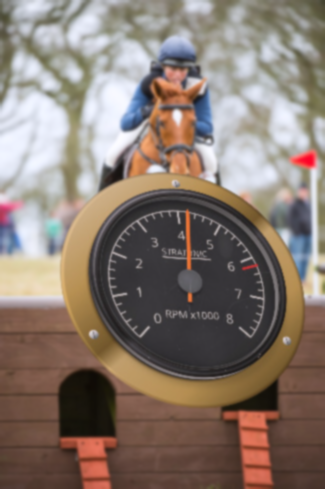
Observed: 4200 rpm
